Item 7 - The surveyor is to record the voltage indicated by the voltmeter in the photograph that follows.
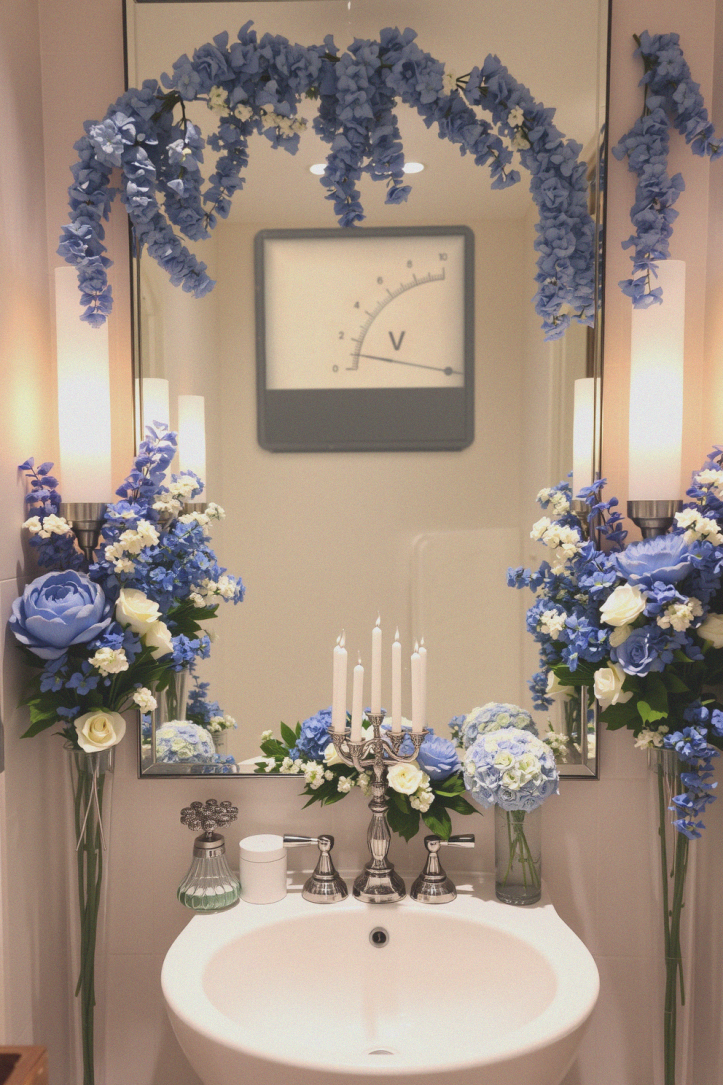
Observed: 1 V
